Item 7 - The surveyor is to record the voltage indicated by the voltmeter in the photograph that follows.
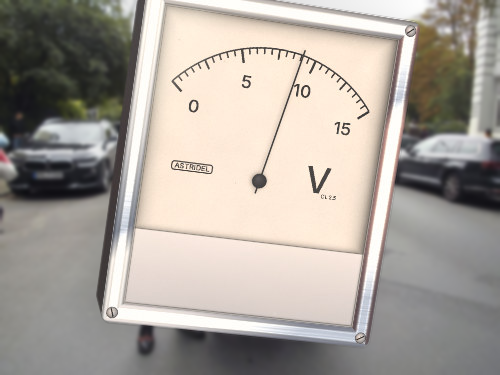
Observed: 9 V
